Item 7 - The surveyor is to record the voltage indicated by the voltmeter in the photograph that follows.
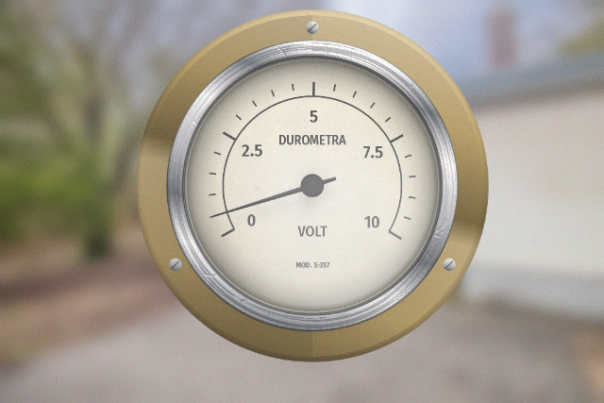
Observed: 0.5 V
